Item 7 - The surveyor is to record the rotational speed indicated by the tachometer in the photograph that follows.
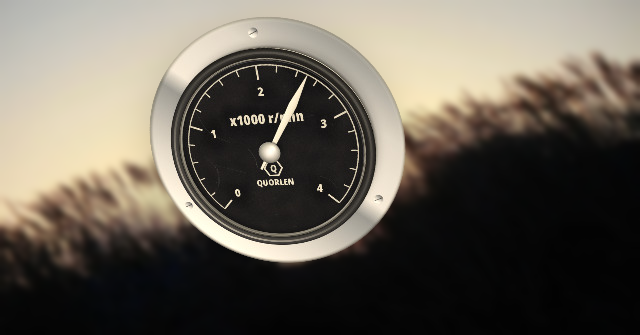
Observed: 2500 rpm
